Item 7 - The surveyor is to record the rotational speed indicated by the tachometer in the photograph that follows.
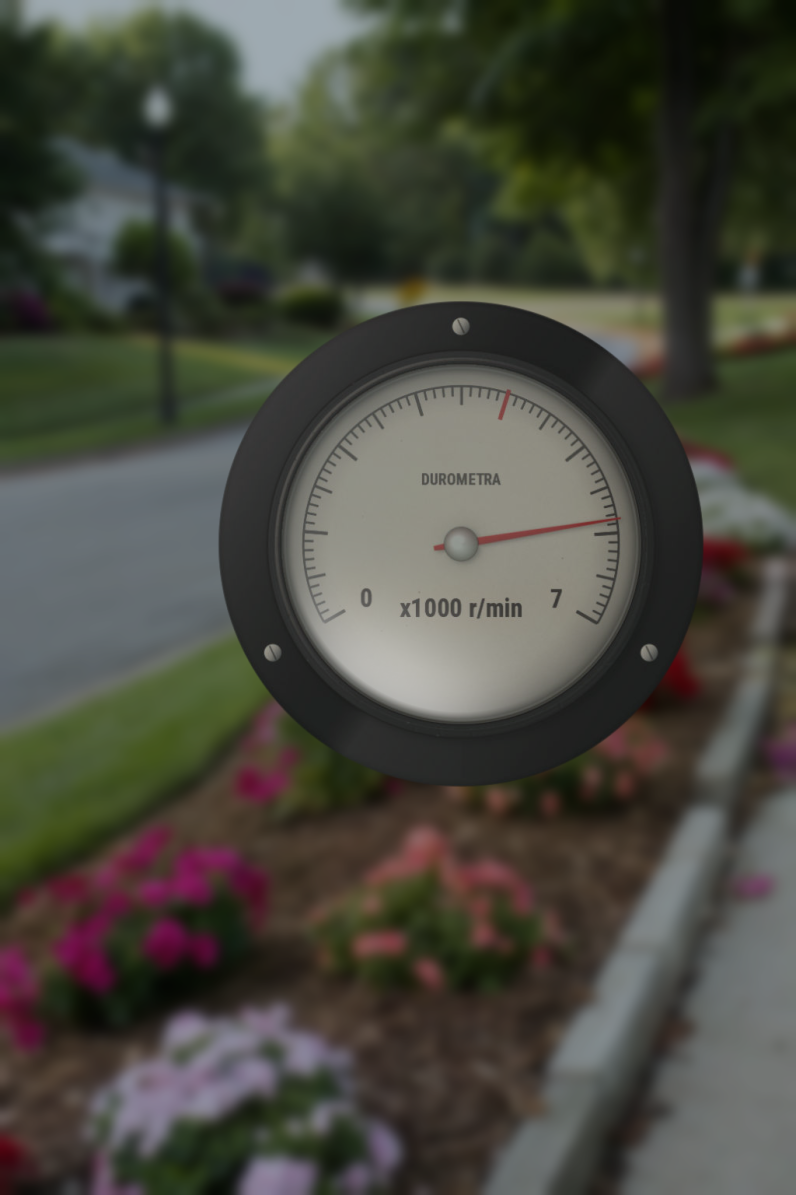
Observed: 5850 rpm
